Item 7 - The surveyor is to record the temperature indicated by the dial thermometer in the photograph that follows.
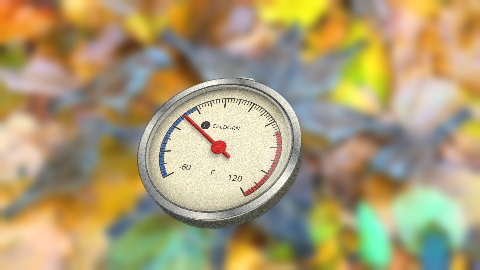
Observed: -10 °F
